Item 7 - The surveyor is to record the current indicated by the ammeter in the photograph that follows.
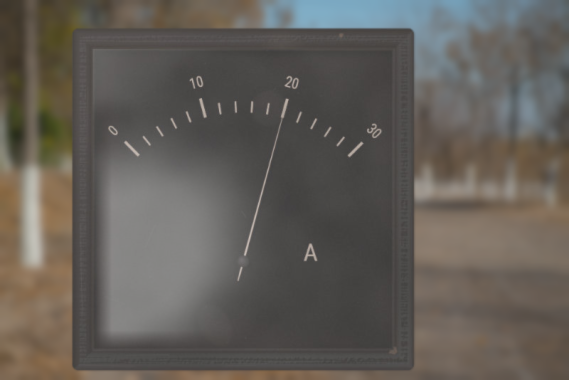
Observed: 20 A
